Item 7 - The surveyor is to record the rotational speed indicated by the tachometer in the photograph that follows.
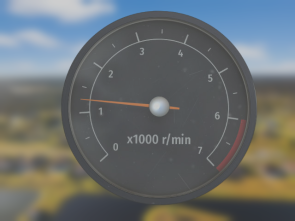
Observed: 1250 rpm
